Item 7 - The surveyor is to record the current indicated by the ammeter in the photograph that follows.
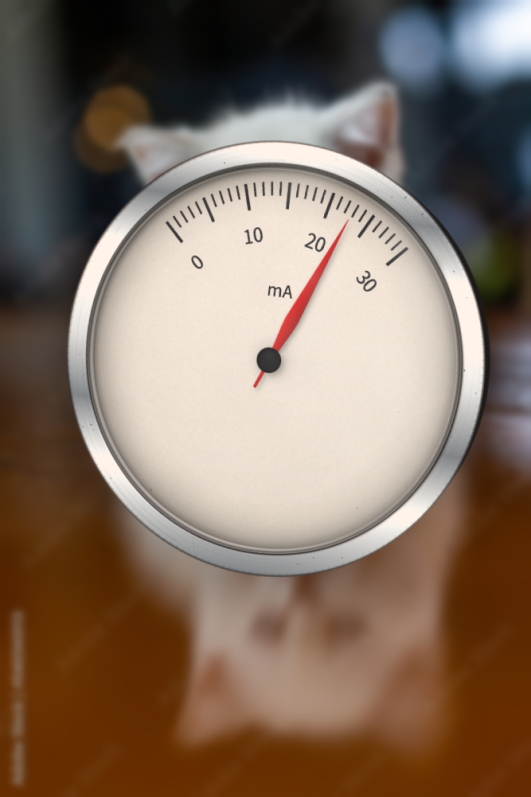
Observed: 23 mA
